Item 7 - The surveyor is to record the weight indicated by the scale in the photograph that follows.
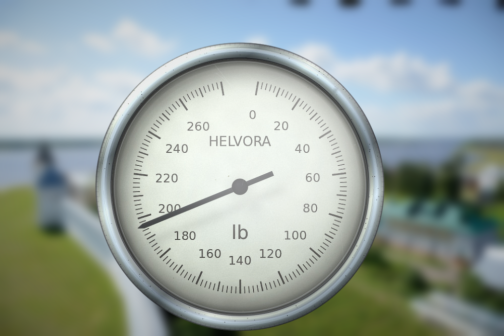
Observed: 196 lb
